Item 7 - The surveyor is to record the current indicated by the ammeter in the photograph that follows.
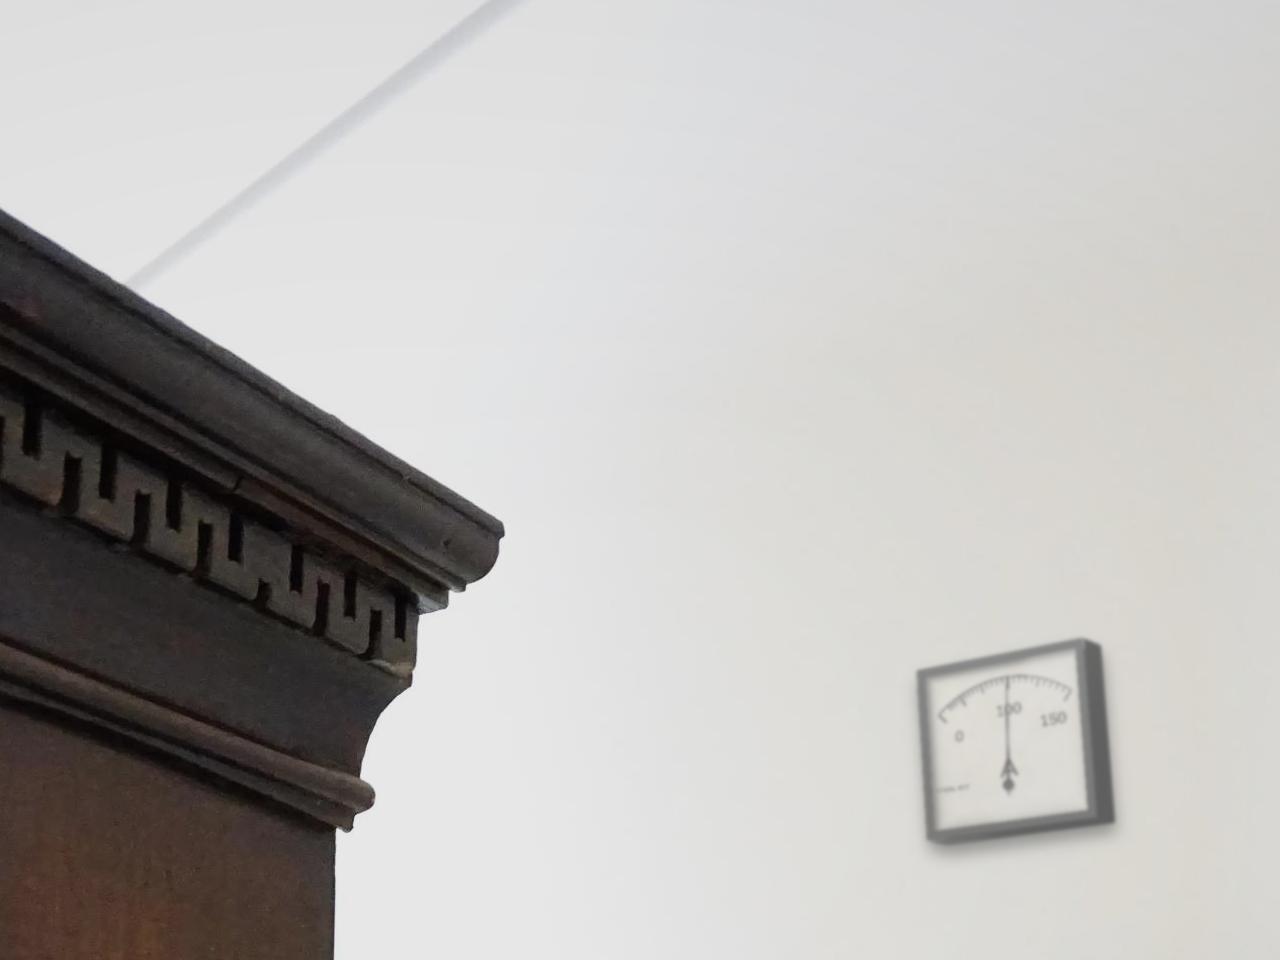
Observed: 100 A
